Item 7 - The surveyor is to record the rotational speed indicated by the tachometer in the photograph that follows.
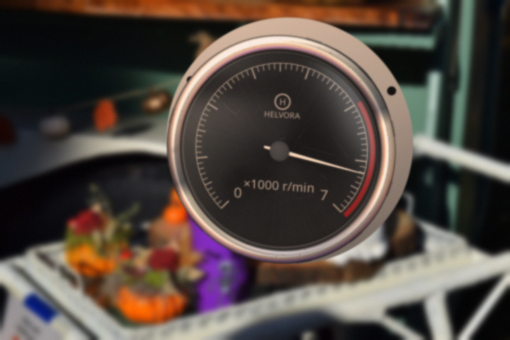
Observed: 6200 rpm
